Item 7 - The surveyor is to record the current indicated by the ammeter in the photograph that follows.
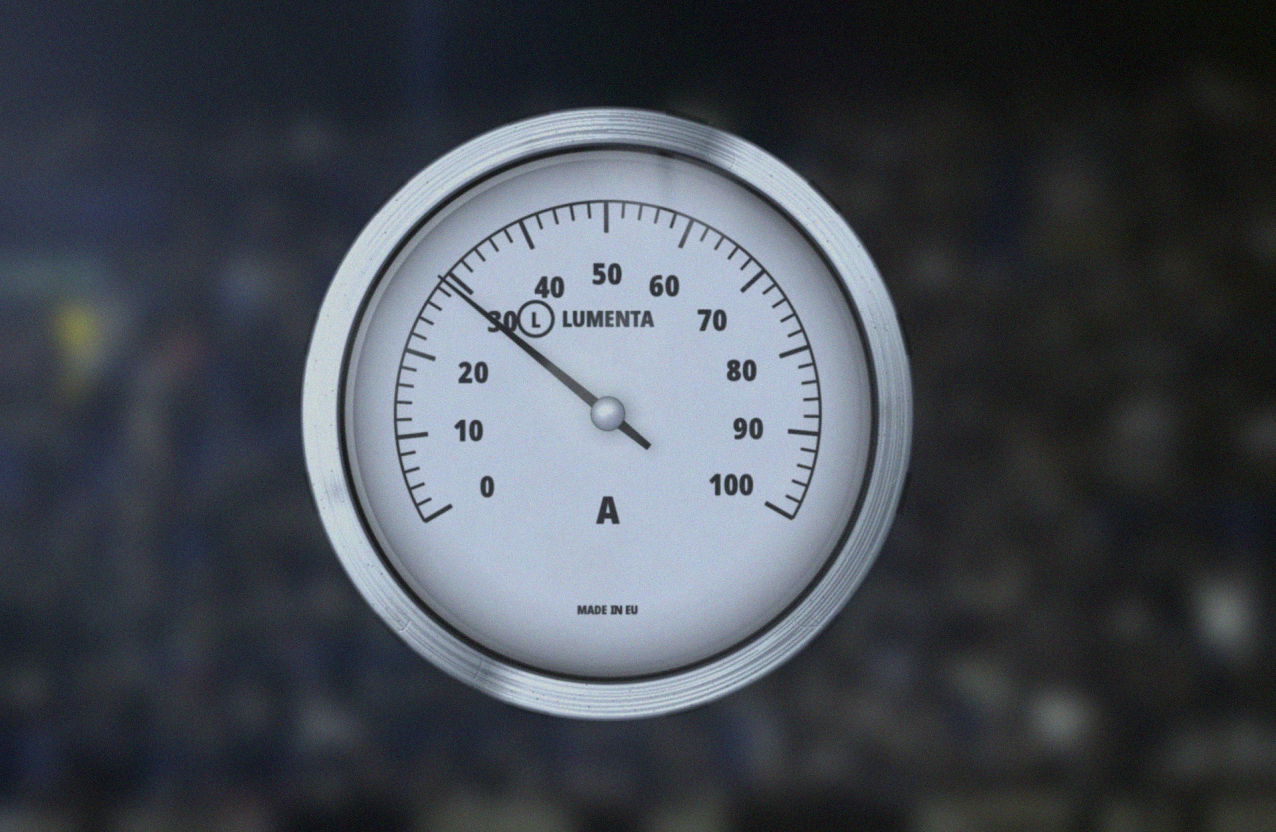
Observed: 29 A
